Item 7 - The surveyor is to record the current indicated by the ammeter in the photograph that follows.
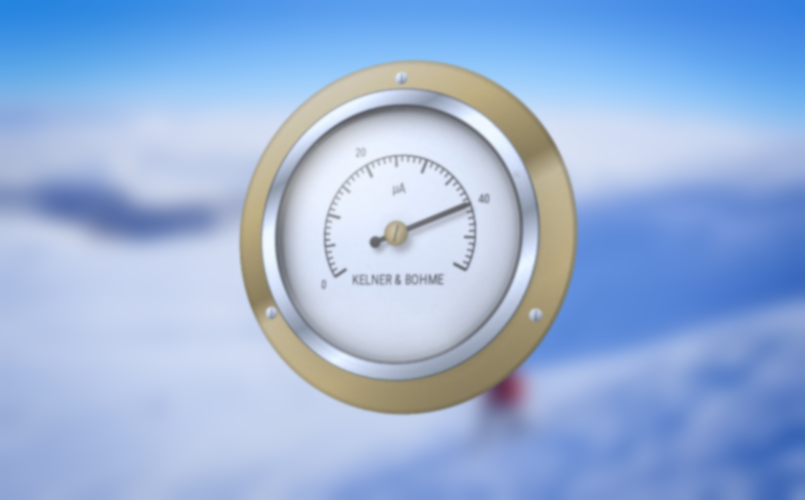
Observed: 40 µA
